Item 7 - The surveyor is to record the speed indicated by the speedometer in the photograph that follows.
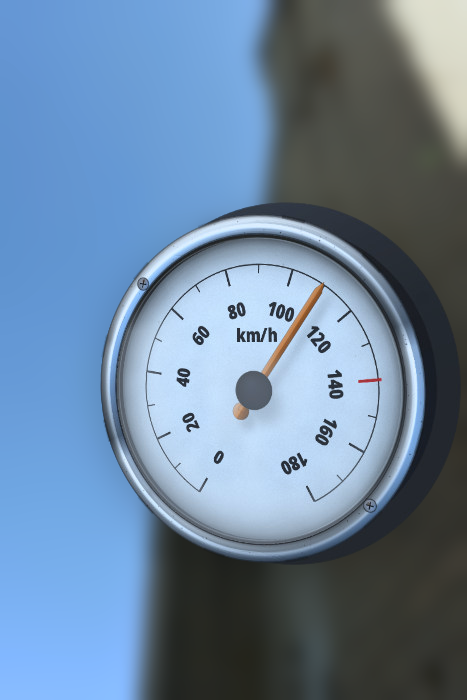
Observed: 110 km/h
